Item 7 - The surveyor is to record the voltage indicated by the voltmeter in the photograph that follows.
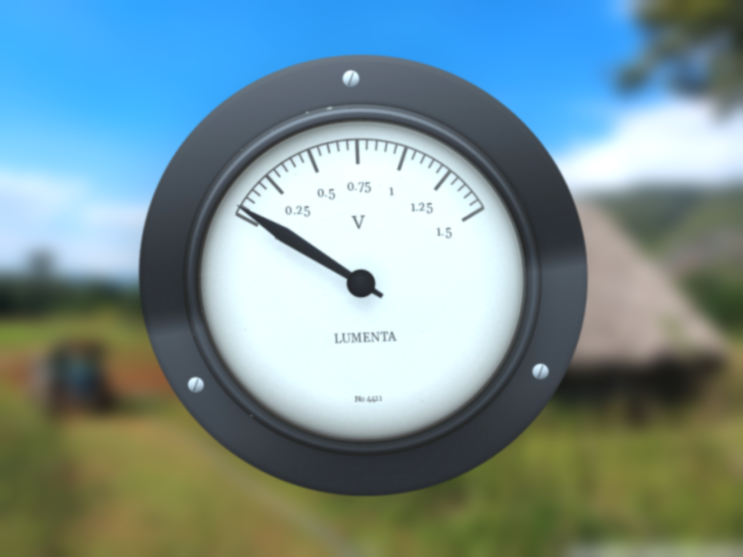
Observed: 0.05 V
